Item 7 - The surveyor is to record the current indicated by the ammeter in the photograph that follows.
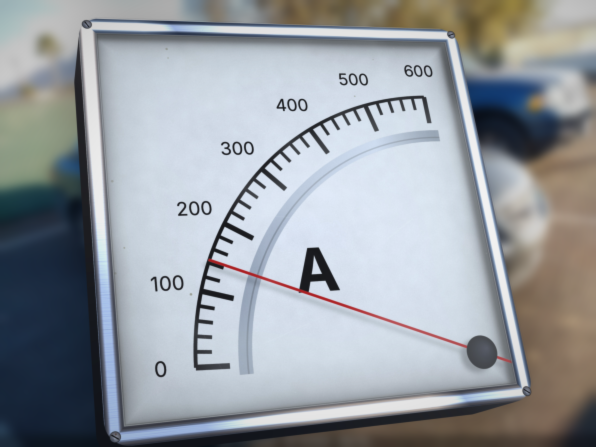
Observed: 140 A
